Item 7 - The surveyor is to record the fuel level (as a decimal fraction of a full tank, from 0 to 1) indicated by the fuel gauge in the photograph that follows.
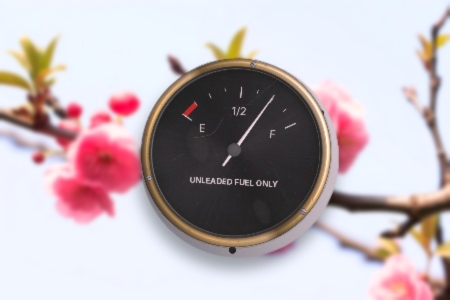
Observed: 0.75
